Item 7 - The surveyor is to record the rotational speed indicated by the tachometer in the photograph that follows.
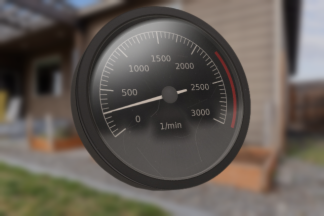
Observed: 250 rpm
